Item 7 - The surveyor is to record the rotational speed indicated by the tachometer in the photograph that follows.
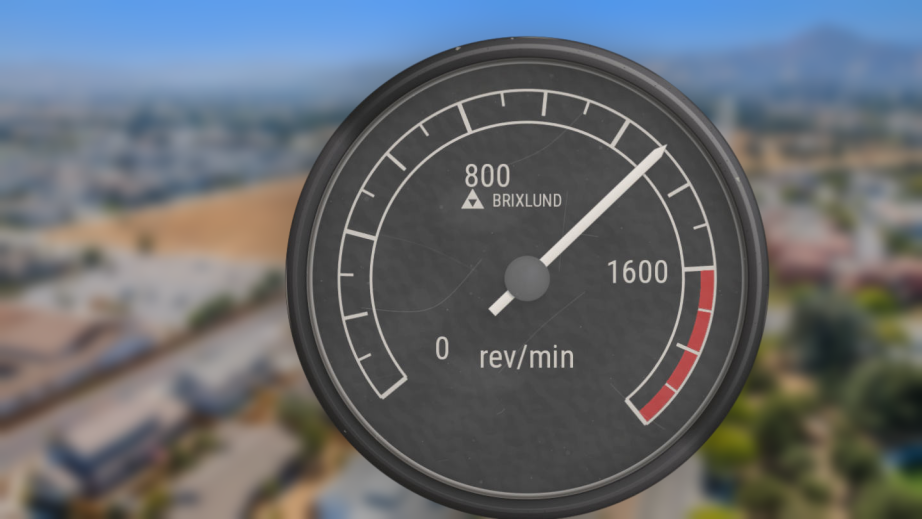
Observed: 1300 rpm
